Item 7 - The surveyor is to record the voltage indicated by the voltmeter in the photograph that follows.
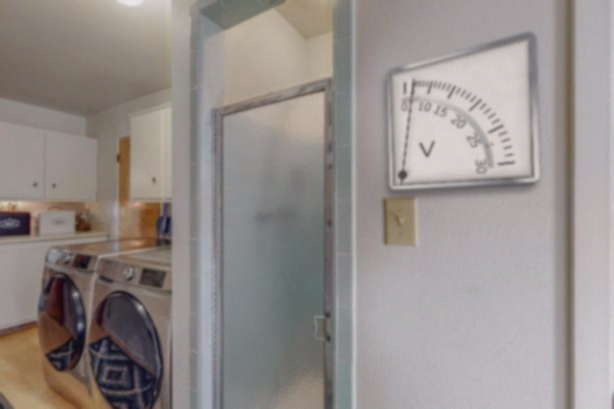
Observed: 5 V
